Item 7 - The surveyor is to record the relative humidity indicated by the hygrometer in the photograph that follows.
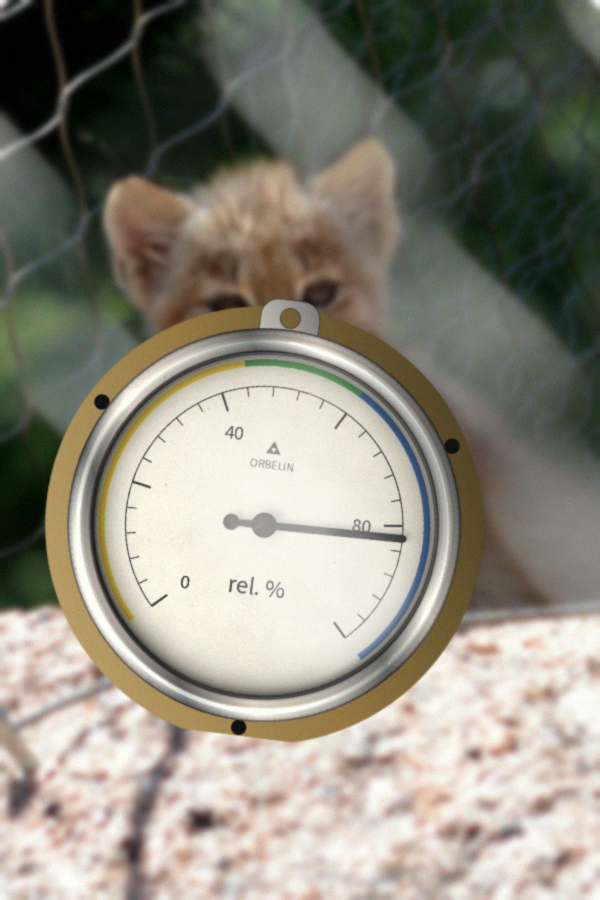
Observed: 82 %
